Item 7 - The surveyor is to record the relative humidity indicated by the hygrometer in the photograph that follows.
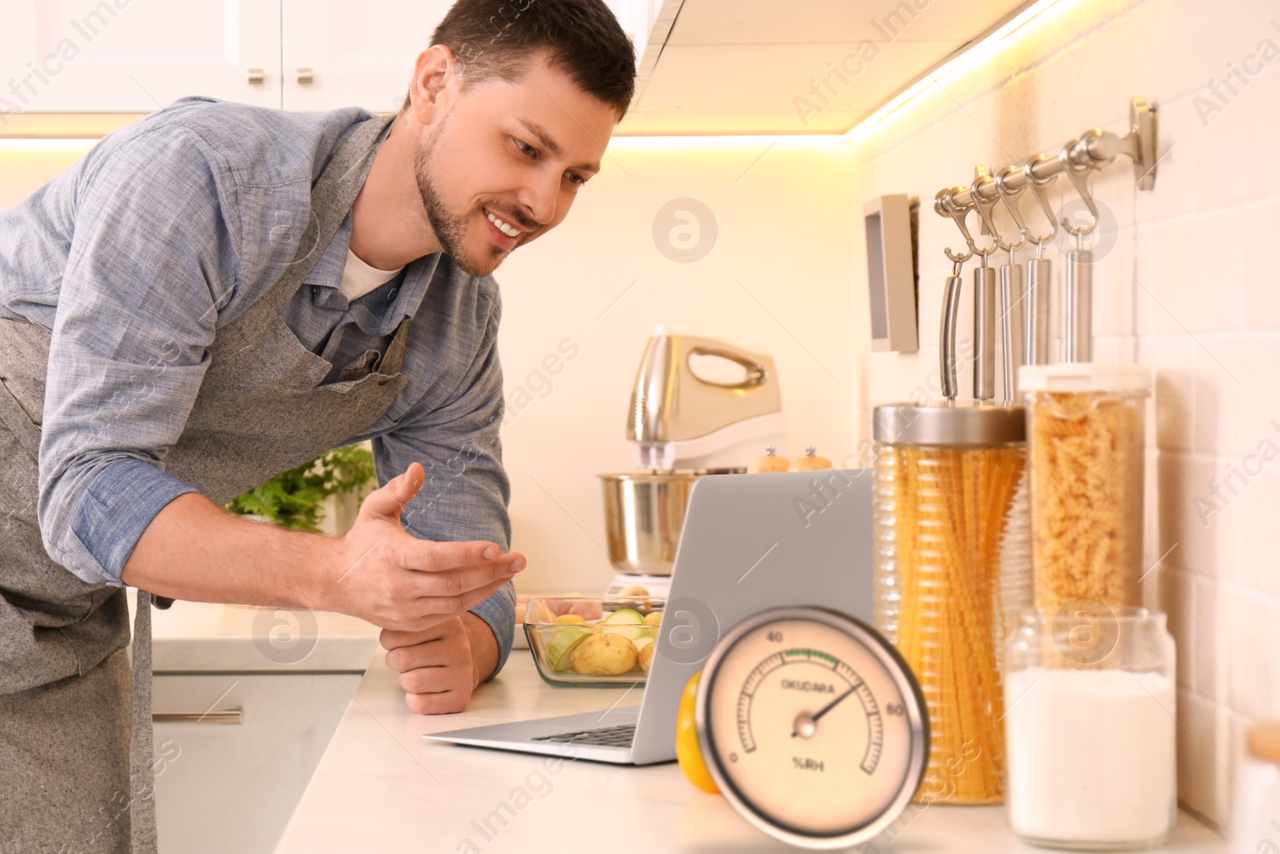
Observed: 70 %
